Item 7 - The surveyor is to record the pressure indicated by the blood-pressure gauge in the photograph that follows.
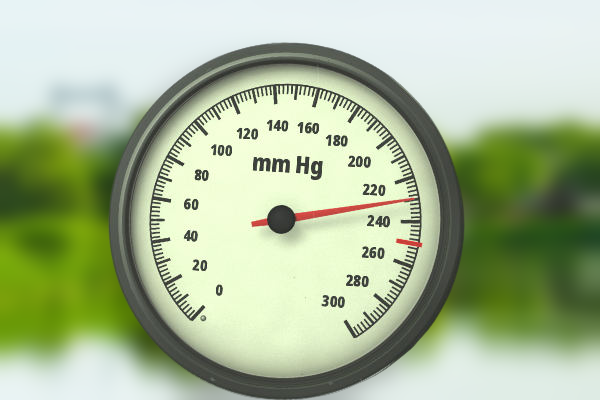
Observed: 230 mmHg
